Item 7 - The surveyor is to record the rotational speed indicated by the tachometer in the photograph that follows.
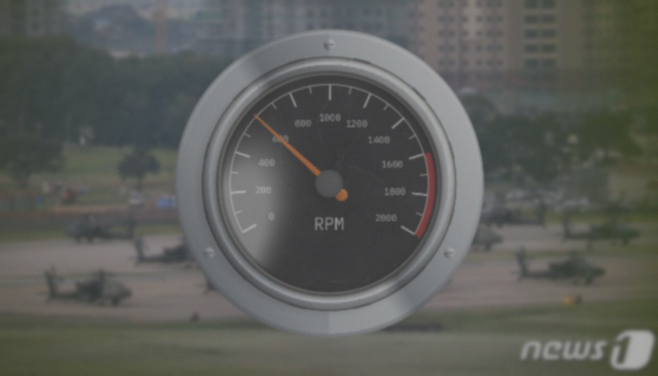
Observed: 600 rpm
